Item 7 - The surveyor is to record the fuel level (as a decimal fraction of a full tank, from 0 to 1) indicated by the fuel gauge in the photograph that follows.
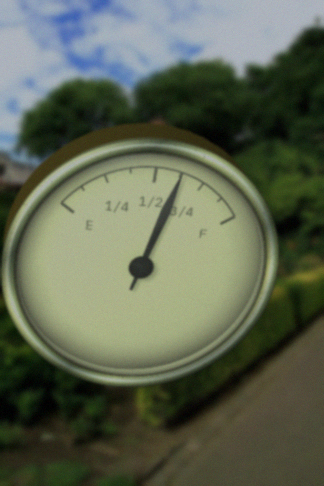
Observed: 0.625
